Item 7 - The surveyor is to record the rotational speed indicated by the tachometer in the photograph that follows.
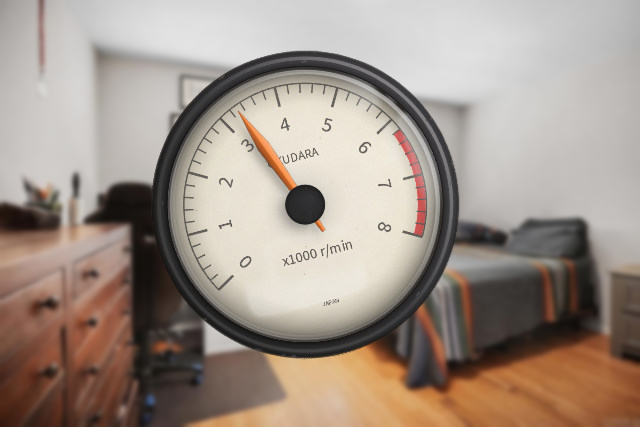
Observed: 3300 rpm
